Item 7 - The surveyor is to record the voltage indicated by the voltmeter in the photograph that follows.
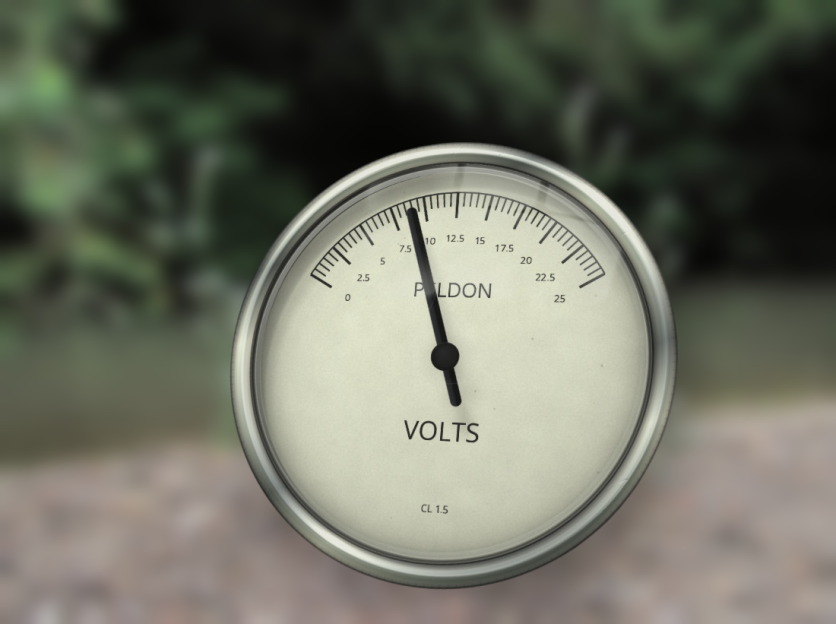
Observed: 9 V
